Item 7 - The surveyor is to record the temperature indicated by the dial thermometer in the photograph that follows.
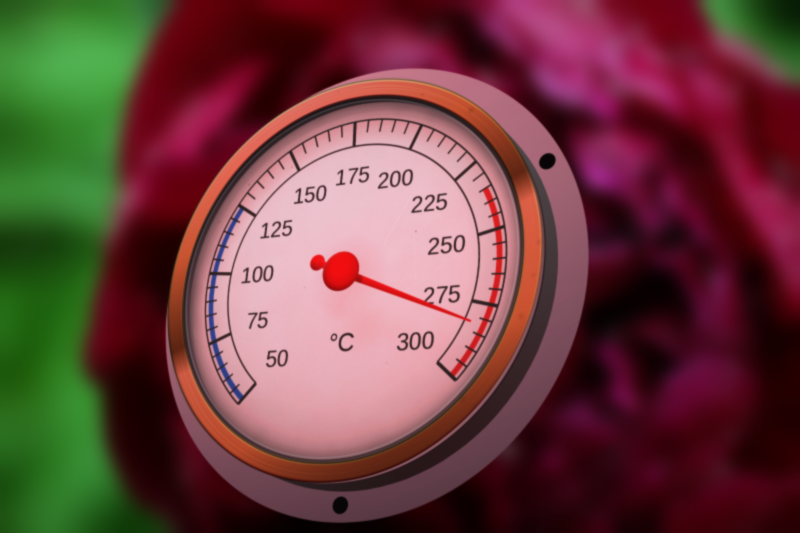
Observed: 282.5 °C
